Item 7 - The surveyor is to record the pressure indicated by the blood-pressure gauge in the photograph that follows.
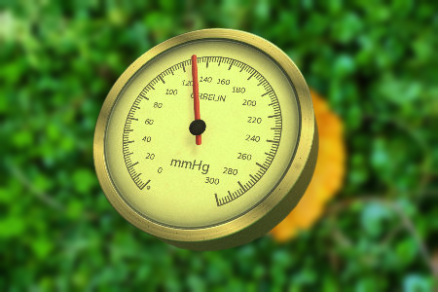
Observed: 130 mmHg
